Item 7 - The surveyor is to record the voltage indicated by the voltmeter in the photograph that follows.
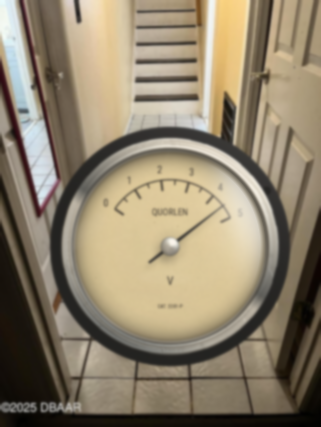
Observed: 4.5 V
